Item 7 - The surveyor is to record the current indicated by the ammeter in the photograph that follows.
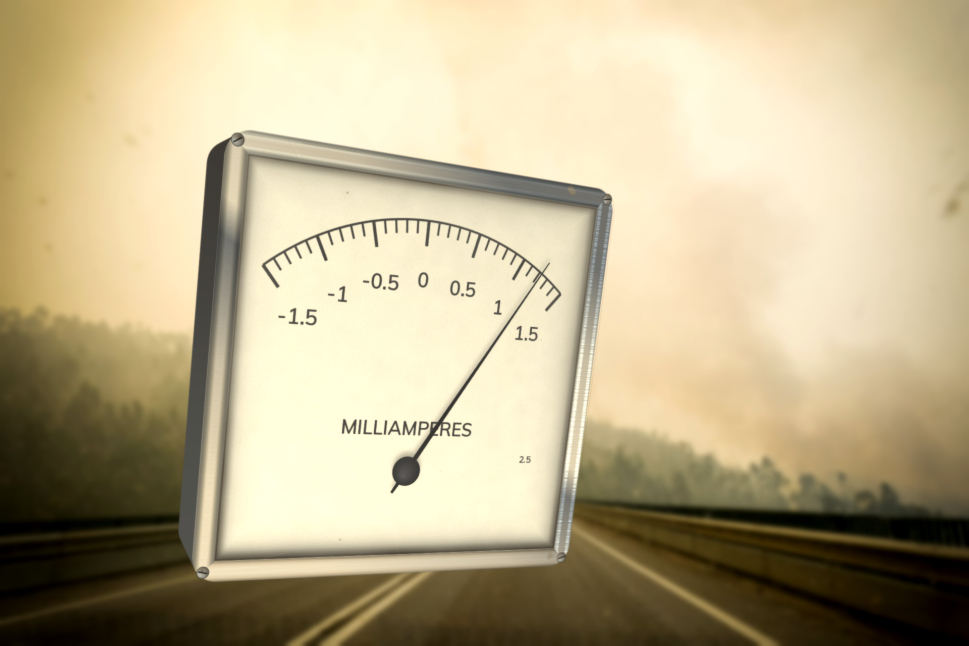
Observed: 1.2 mA
